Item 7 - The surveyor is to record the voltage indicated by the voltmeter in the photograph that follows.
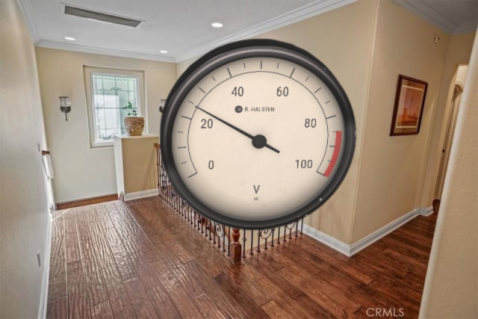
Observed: 25 V
